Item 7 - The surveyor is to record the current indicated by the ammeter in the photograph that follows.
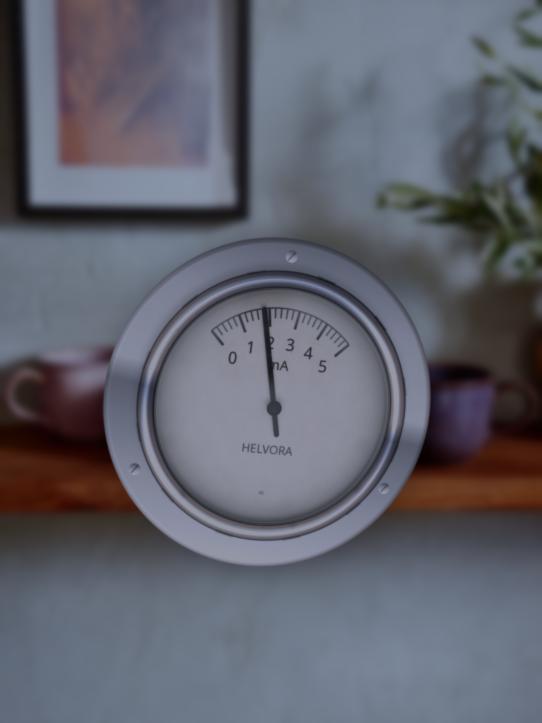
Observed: 1.8 mA
